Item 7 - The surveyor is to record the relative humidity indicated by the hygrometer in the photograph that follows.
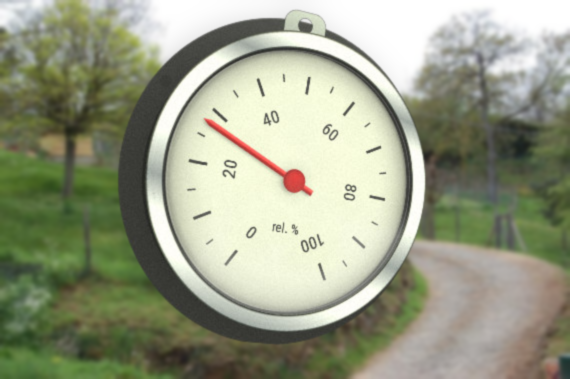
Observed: 27.5 %
